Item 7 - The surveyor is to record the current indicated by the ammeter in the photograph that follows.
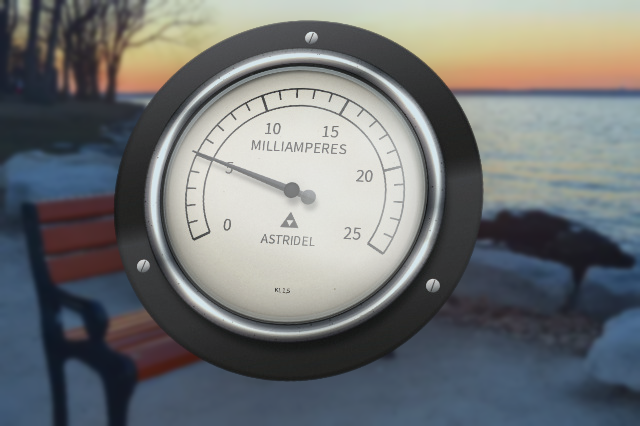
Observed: 5 mA
